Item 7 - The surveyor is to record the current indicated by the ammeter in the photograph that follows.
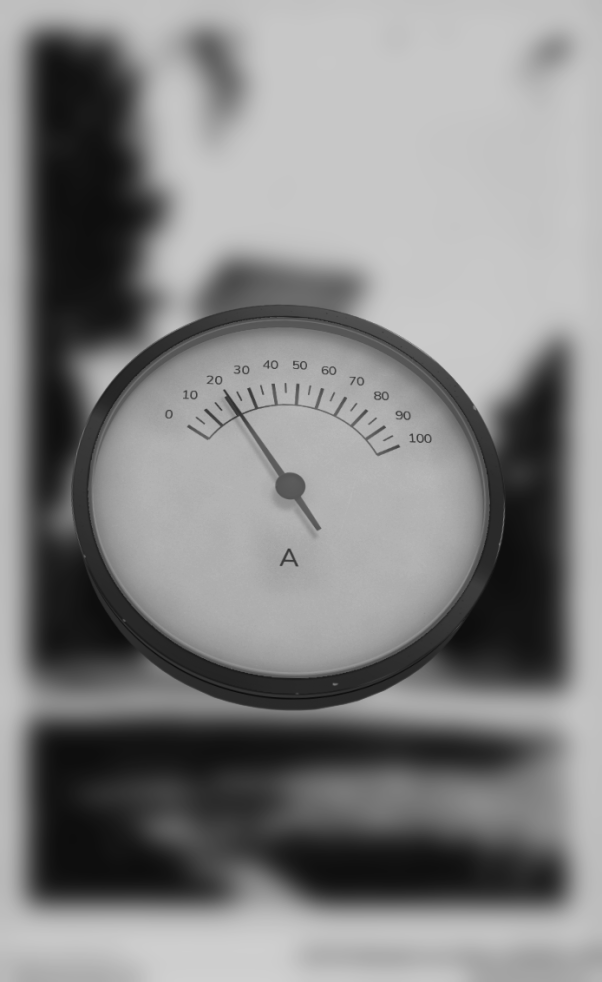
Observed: 20 A
